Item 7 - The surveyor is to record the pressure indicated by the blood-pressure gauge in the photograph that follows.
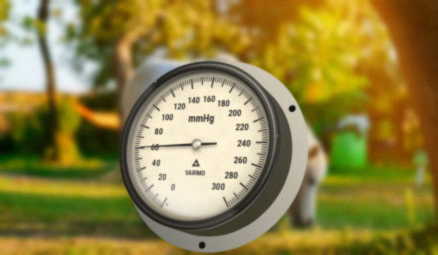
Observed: 60 mmHg
